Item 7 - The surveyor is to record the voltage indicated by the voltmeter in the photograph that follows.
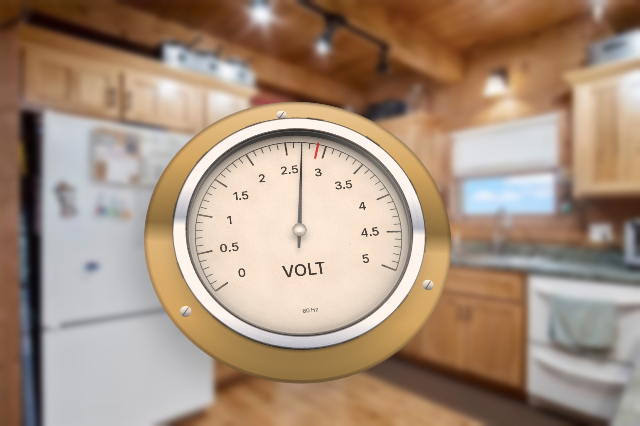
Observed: 2.7 V
